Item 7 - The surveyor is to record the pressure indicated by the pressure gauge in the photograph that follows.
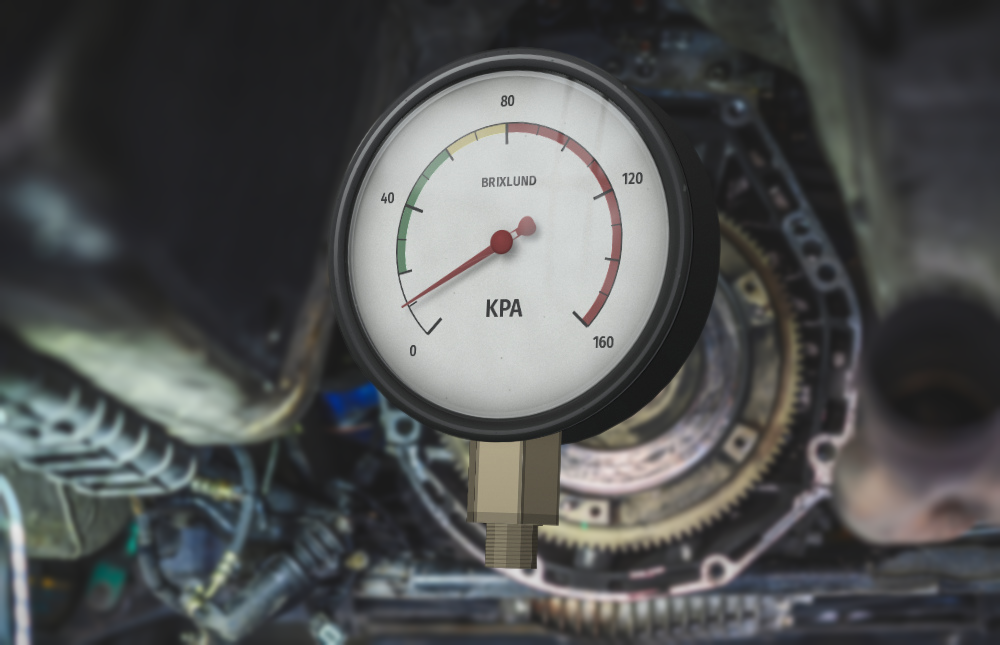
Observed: 10 kPa
